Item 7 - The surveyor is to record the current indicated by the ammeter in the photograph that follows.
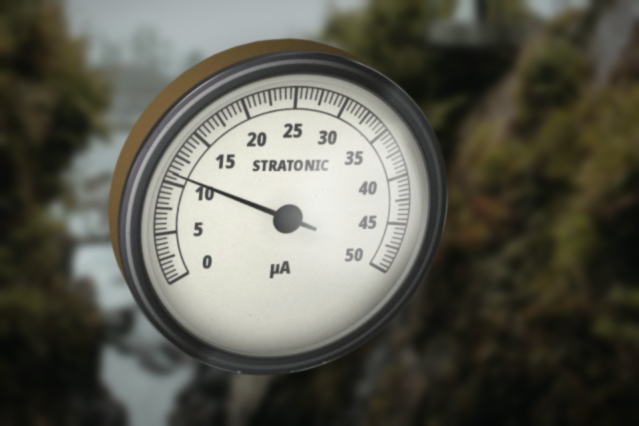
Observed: 11 µA
